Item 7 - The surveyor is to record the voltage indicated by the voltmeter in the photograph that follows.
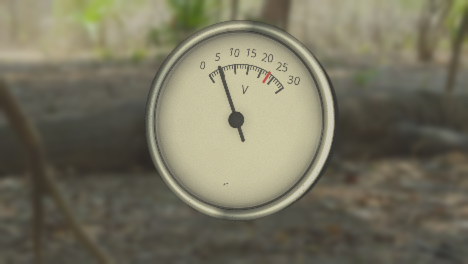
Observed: 5 V
